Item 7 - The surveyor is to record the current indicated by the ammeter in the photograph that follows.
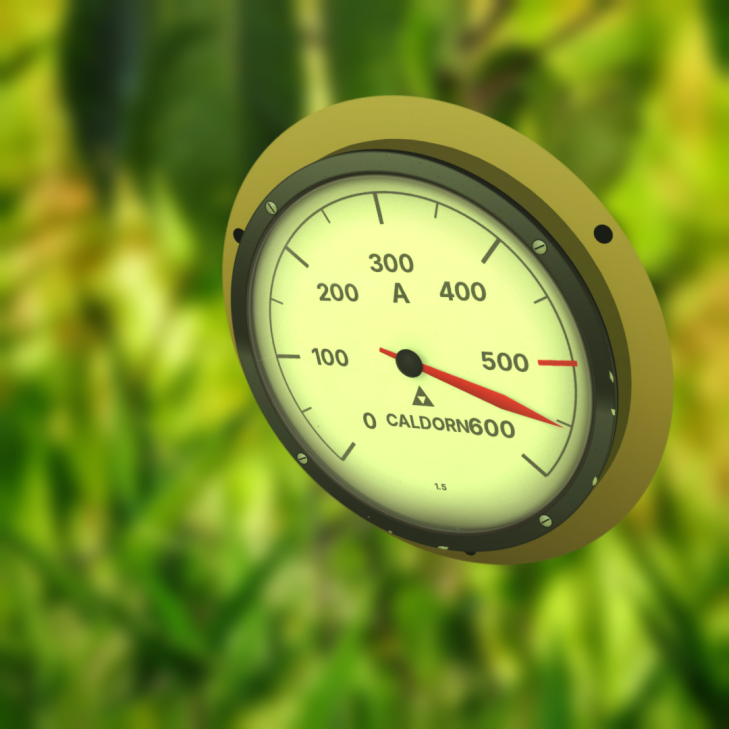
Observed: 550 A
